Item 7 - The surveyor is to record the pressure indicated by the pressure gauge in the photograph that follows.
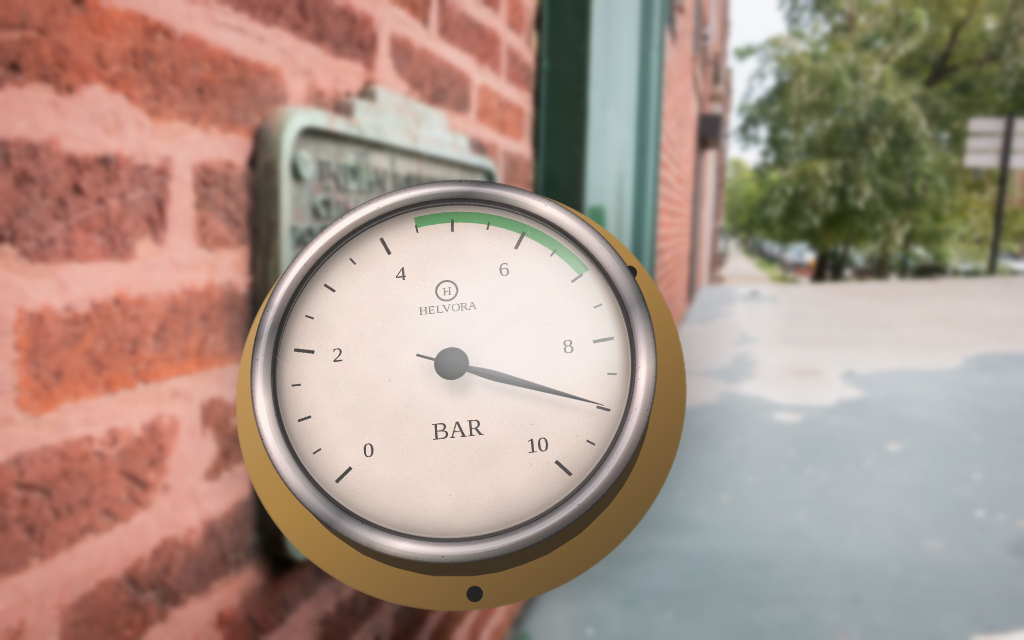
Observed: 9 bar
